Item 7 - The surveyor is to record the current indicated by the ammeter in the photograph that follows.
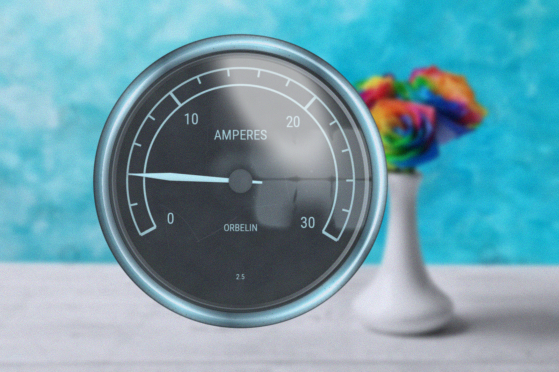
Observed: 4 A
